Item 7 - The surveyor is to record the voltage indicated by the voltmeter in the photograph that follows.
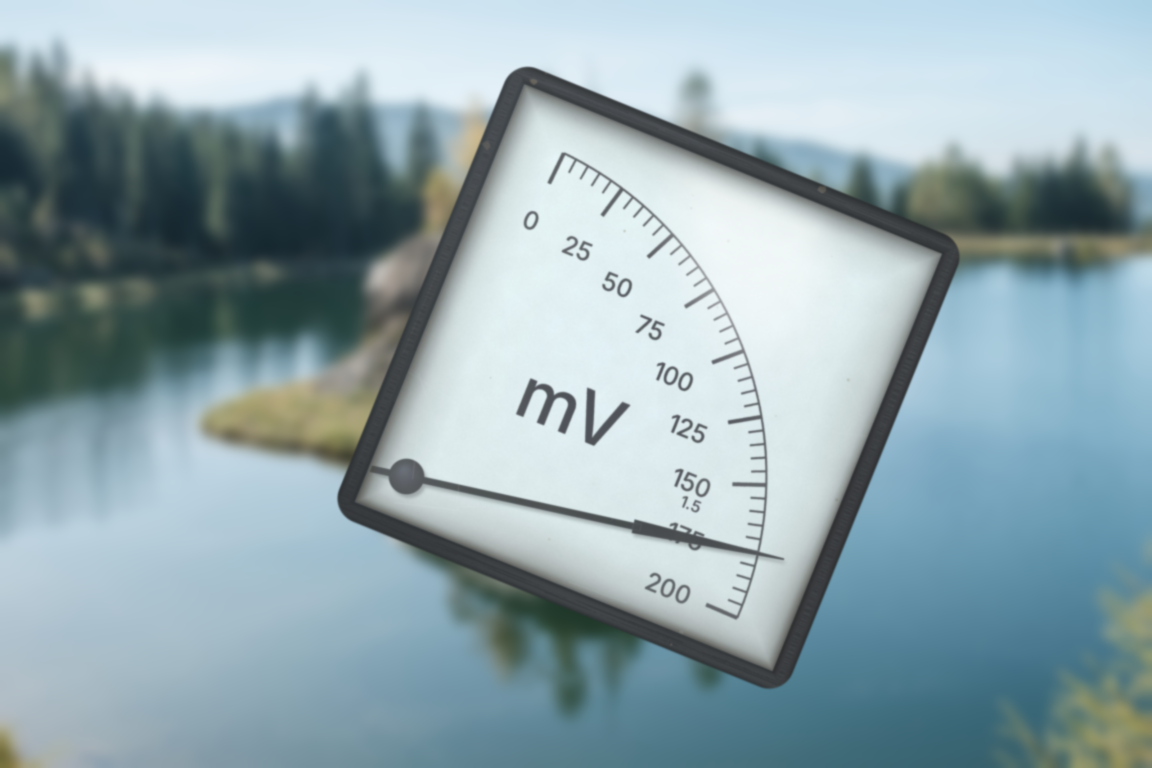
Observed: 175 mV
